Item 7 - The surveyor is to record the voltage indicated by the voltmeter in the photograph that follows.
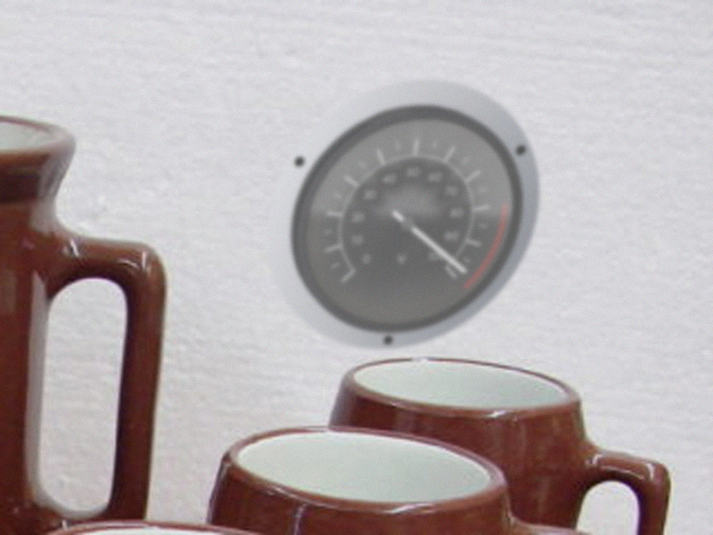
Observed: 97.5 V
